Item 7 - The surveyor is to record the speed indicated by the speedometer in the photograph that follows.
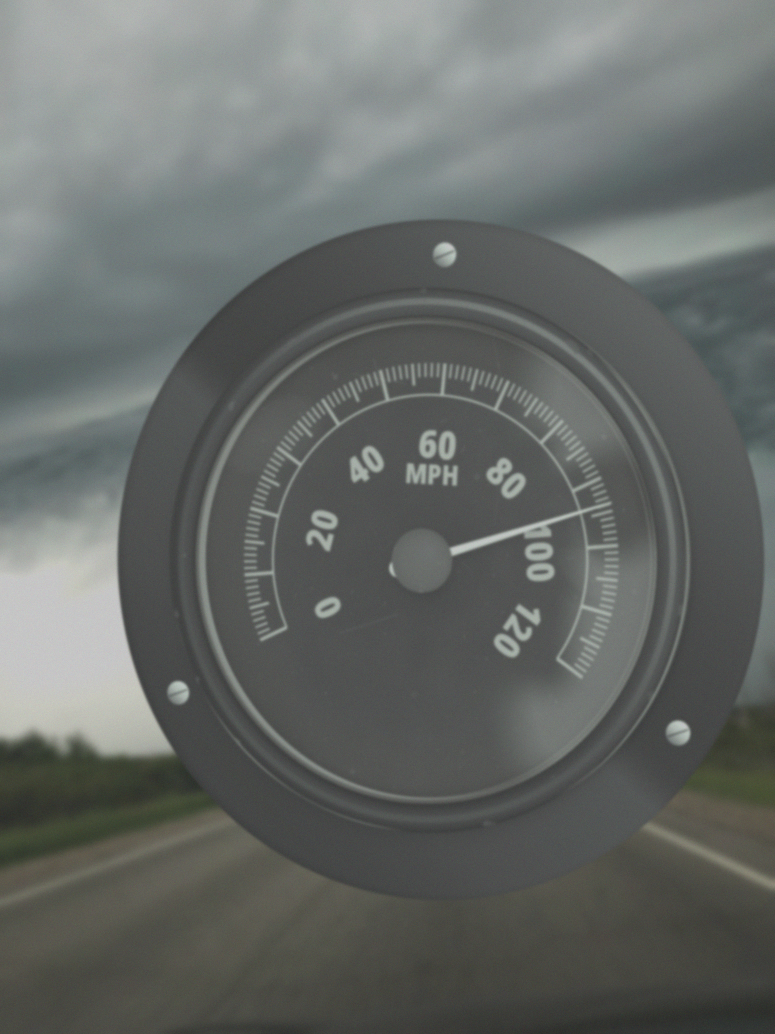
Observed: 94 mph
